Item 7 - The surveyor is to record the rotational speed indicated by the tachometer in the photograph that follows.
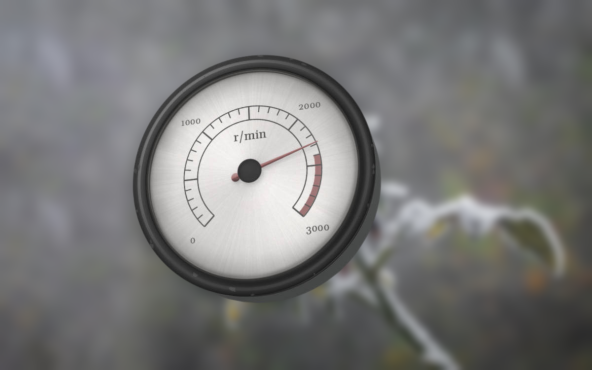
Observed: 2300 rpm
